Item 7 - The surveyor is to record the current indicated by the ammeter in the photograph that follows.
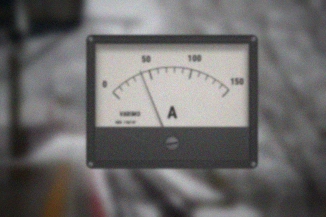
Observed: 40 A
